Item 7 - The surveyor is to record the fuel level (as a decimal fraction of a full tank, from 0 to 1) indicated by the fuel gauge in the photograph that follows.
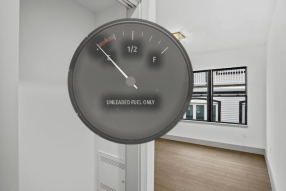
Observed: 0
